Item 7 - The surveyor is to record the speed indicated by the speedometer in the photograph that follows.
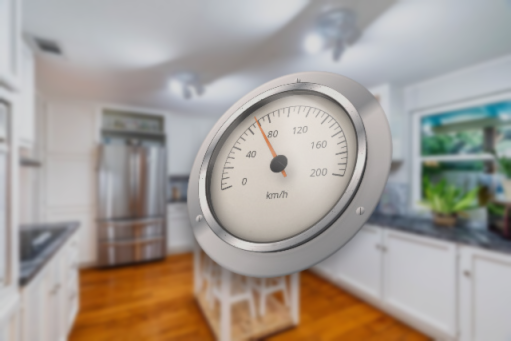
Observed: 70 km/h
